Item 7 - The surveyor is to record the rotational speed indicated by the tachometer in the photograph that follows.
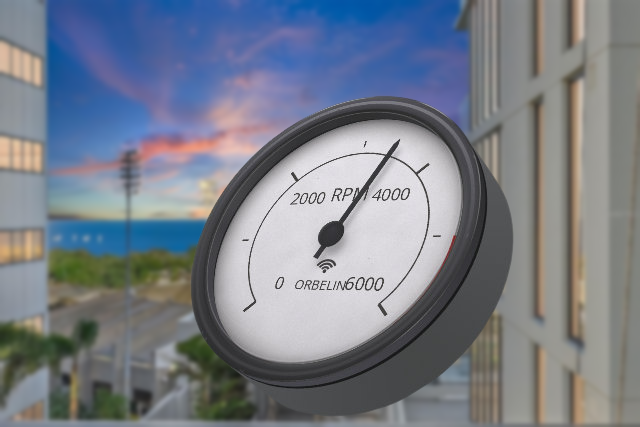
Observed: 3500 rpm
